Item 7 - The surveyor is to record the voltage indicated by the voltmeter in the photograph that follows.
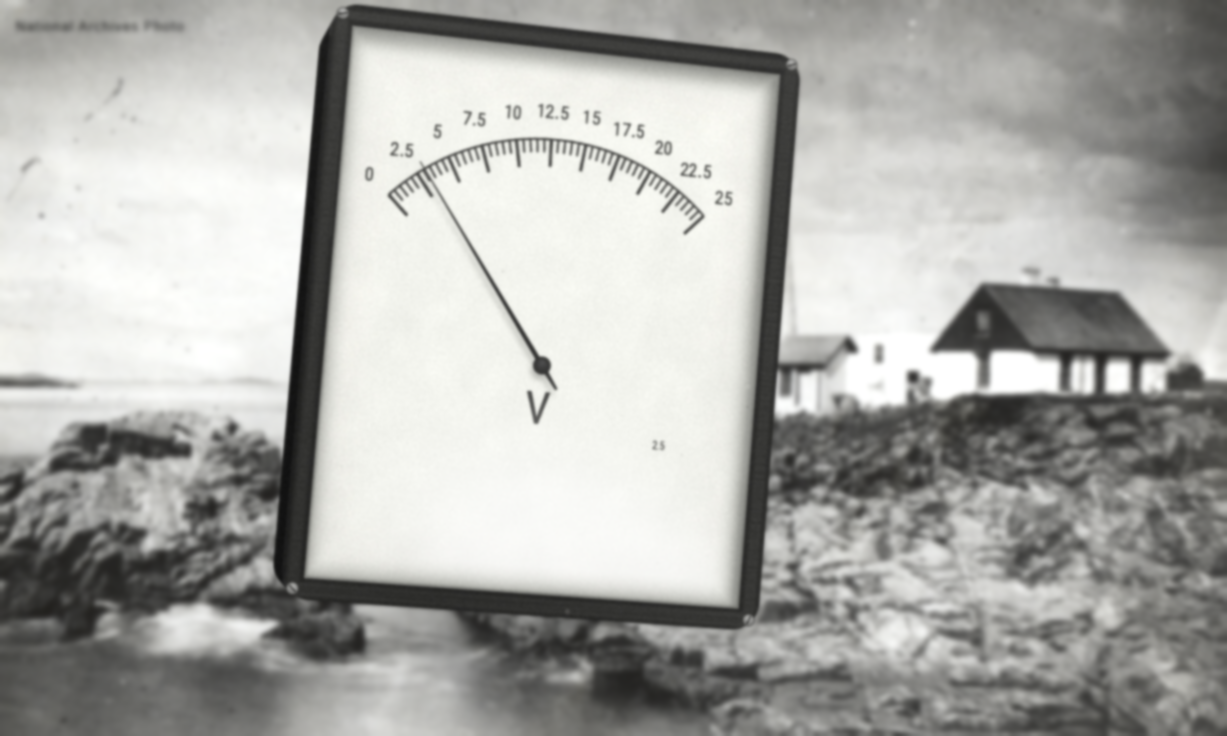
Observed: 3 V
